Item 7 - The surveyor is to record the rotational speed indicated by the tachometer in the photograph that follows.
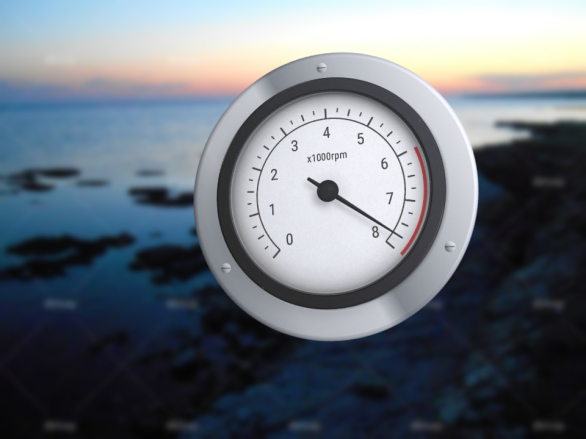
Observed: 7750 rpm
